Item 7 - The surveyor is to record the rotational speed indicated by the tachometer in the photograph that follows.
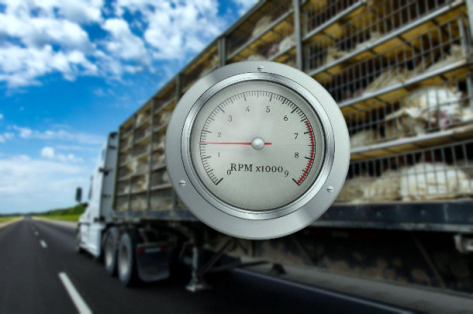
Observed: 1500 rpm
